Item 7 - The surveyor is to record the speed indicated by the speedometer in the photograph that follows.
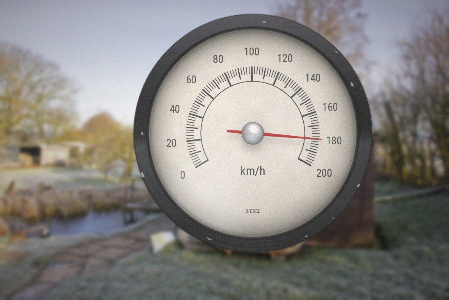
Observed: 180 km/h
